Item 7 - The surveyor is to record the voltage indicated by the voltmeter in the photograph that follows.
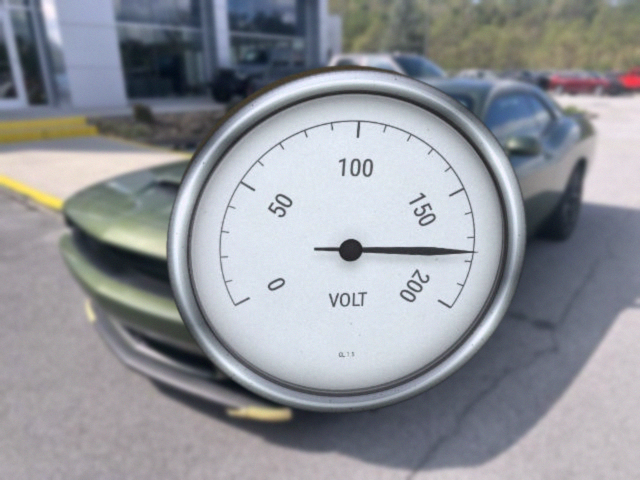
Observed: 175 V
